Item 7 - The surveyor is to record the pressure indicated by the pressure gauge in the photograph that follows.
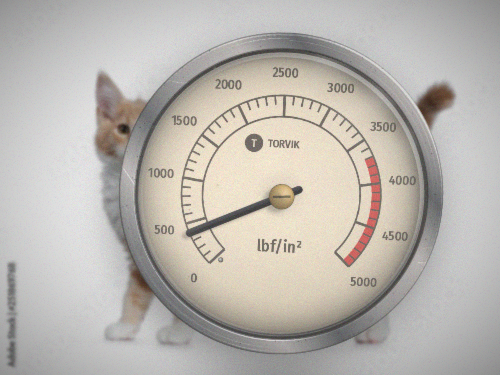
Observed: 400 psi
